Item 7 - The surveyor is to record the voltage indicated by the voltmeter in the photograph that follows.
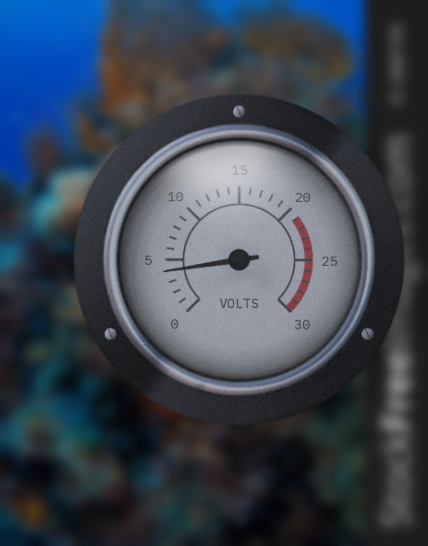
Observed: 4 V
